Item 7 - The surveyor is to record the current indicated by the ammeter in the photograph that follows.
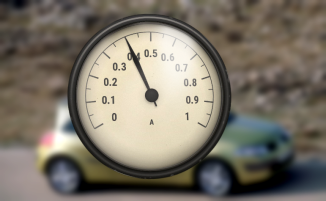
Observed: 0.4 A
